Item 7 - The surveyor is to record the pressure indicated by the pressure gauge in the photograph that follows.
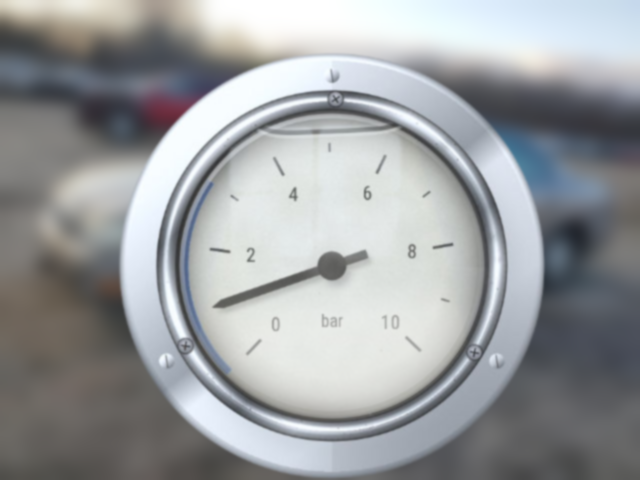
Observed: 1 bar
